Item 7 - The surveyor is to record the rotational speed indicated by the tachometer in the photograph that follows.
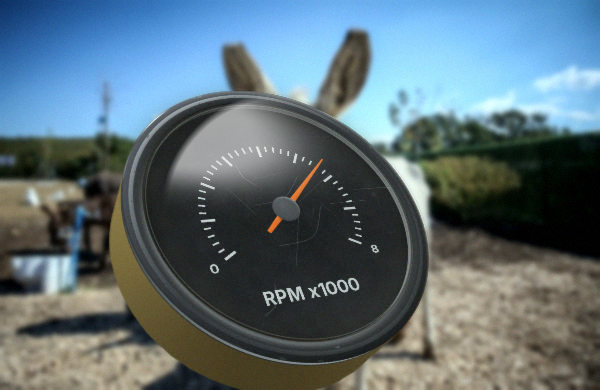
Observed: 5600 rpm
